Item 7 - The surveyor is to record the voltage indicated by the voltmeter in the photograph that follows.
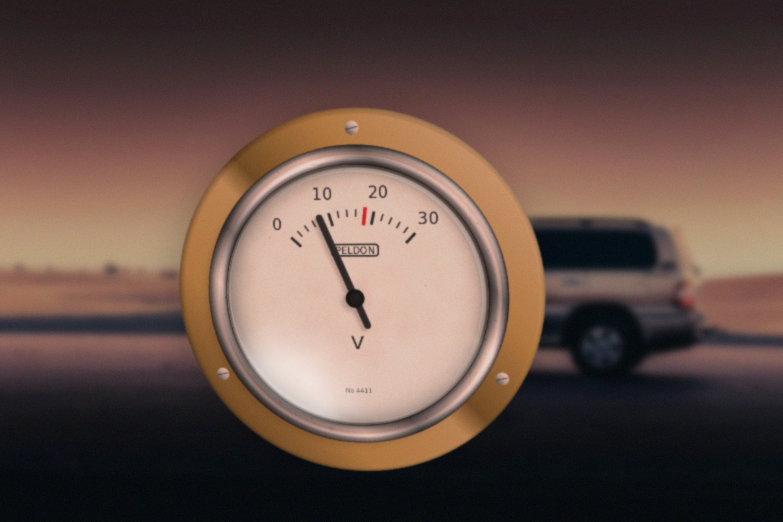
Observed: 8 V
